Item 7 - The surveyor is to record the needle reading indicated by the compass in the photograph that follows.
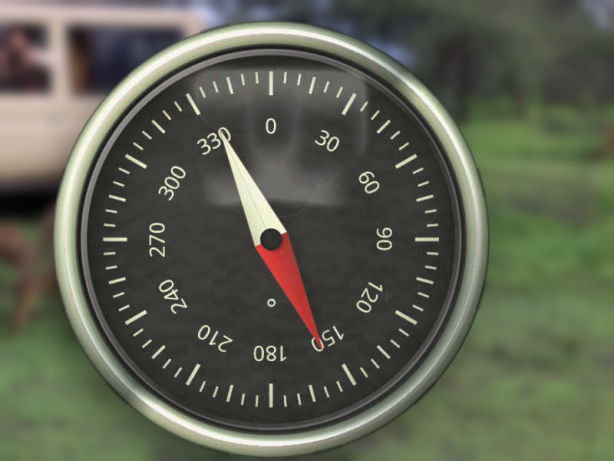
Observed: 155 °
